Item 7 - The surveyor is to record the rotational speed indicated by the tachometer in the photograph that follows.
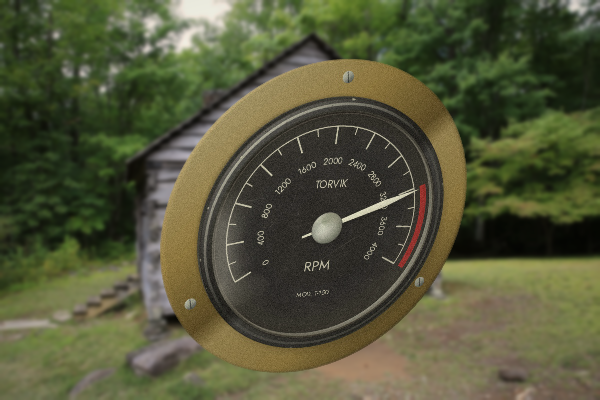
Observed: 3200 rpm
